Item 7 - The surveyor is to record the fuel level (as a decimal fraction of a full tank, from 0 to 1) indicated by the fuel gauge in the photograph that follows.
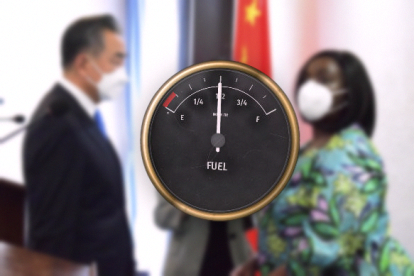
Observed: 0.5
